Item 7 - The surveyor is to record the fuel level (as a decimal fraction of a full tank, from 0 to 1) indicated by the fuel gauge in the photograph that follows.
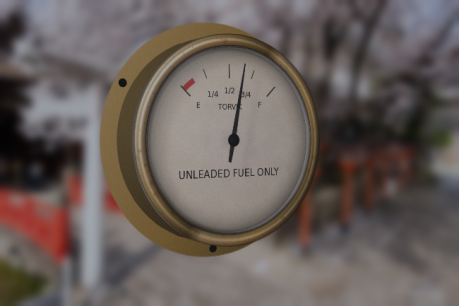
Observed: 0.625
